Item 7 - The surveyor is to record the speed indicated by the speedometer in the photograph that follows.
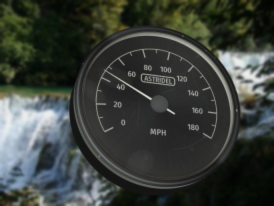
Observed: 45 mph
